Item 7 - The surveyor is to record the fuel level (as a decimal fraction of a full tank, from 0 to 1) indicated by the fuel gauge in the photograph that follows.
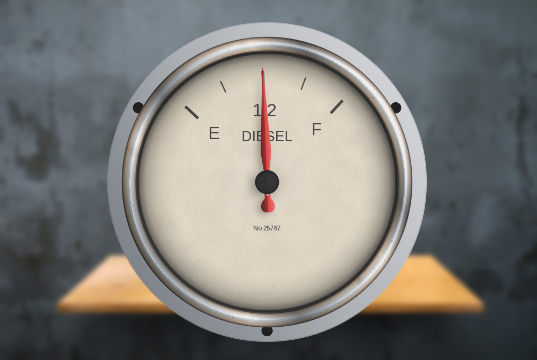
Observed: 0.5
